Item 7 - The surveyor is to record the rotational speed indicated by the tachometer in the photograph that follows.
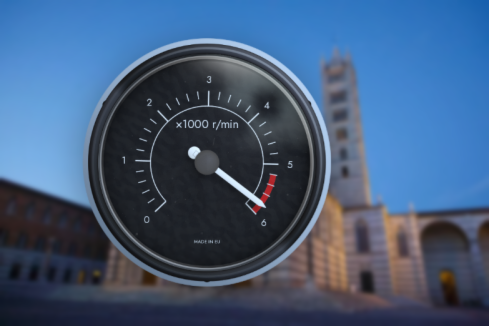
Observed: 5800 rpm
